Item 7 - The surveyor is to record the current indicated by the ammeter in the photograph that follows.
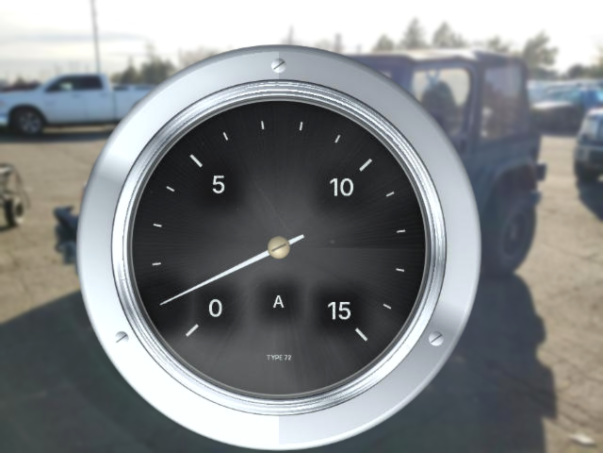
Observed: 1 A
